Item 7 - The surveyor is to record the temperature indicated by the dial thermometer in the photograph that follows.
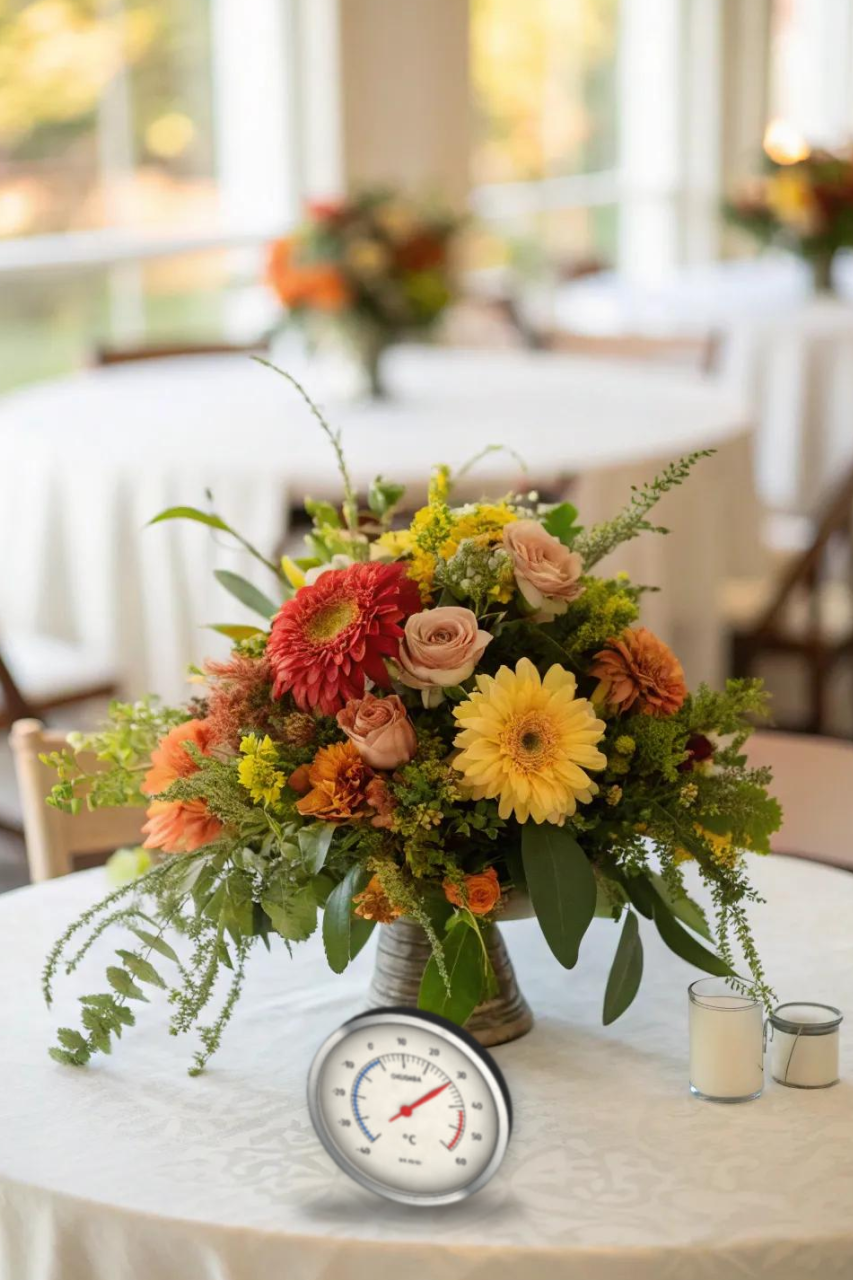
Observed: 30 °C
